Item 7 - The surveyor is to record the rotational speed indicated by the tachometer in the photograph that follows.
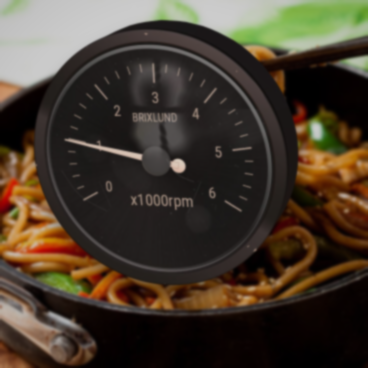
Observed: 1000 rpm
